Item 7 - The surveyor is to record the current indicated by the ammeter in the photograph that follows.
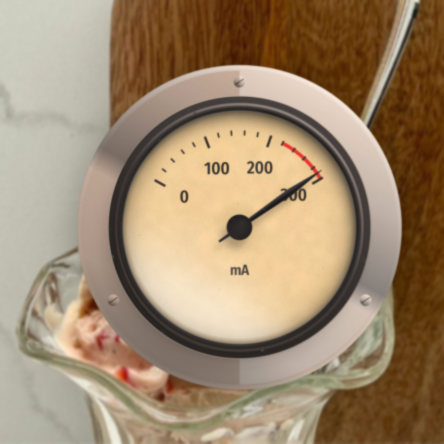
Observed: 290 mA
